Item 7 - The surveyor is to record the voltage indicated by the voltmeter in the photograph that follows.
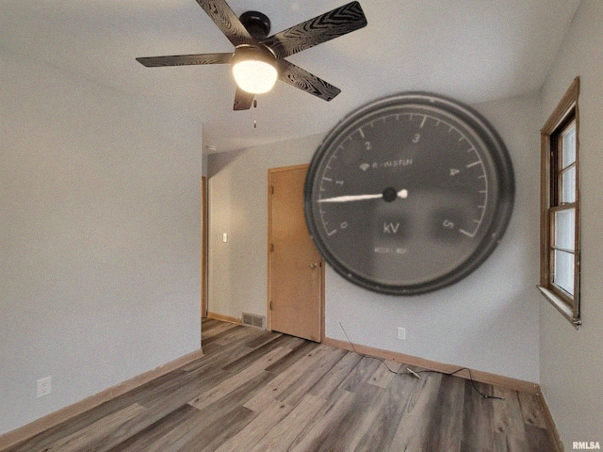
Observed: 0.6 kV
